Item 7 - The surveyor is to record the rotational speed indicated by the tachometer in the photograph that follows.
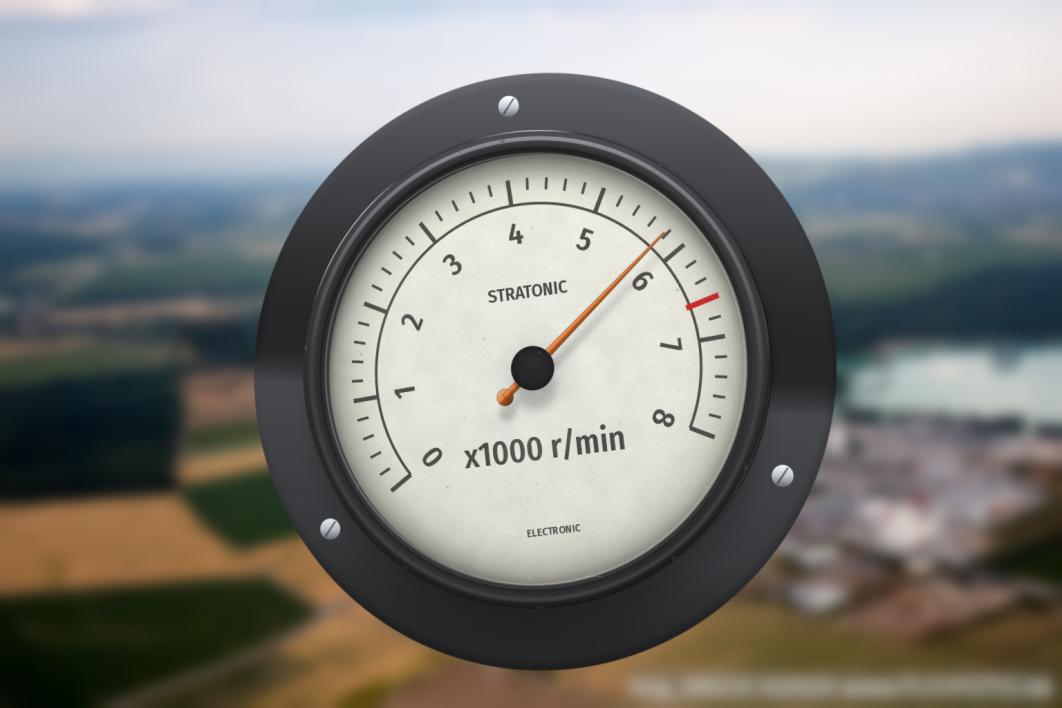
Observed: 5800 rpm
